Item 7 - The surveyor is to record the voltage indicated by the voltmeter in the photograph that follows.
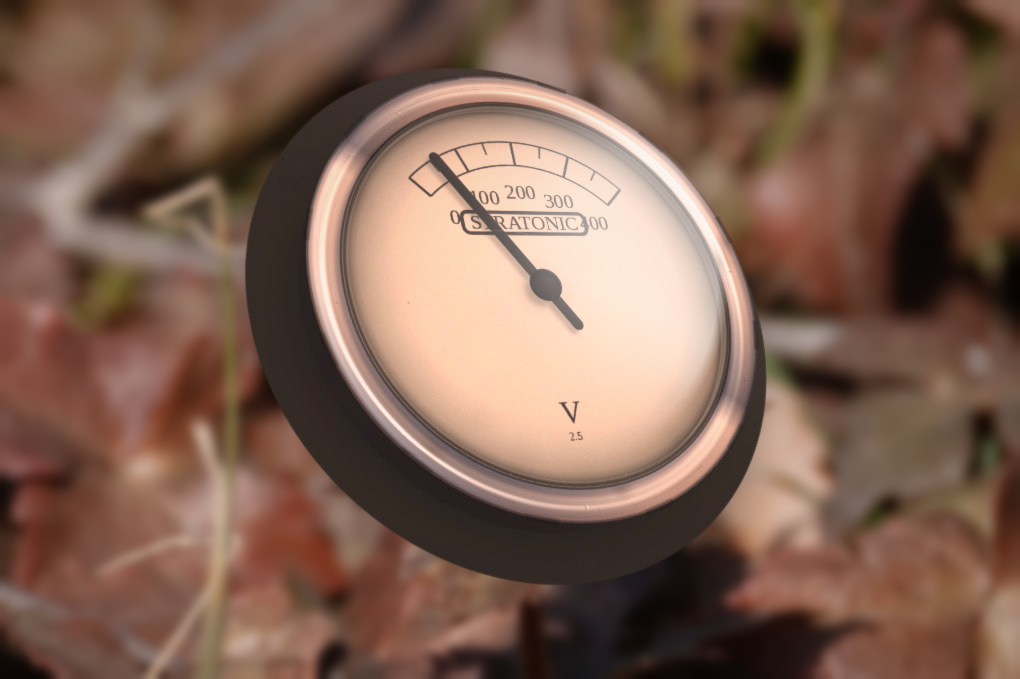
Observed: 50 V
